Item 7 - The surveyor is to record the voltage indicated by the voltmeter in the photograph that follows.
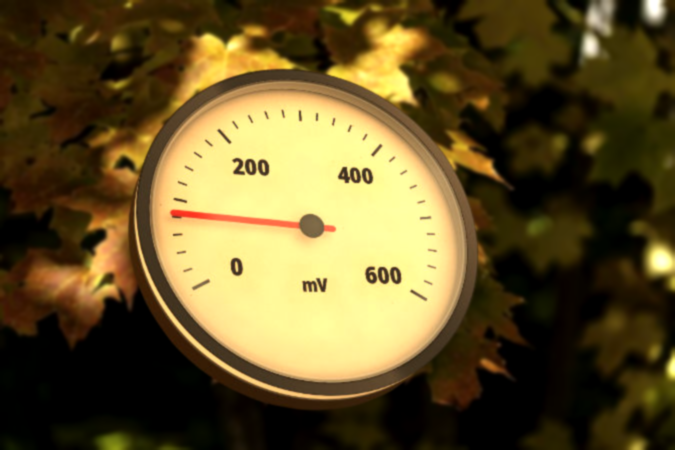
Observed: 80 mV
